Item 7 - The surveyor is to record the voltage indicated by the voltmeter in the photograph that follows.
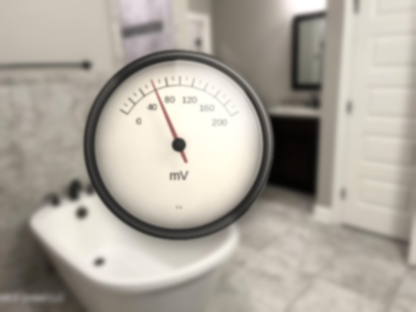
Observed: 60 mV
